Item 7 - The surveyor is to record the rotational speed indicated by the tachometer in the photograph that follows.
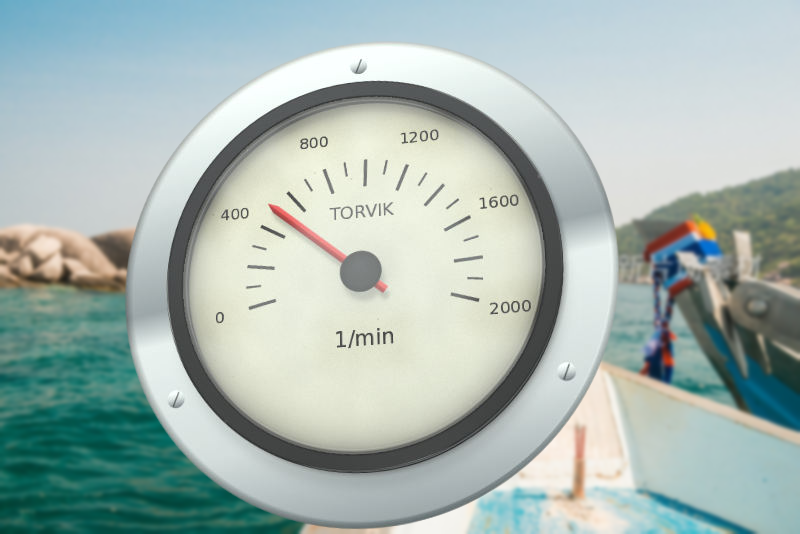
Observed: 500 rpm
